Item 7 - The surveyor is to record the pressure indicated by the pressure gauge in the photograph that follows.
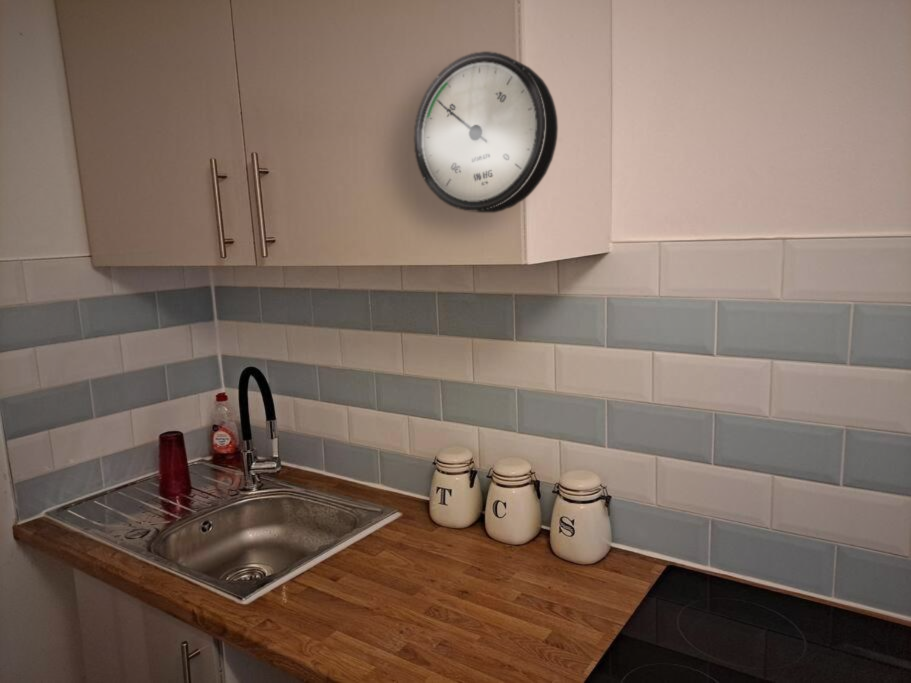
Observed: -20 inHg
